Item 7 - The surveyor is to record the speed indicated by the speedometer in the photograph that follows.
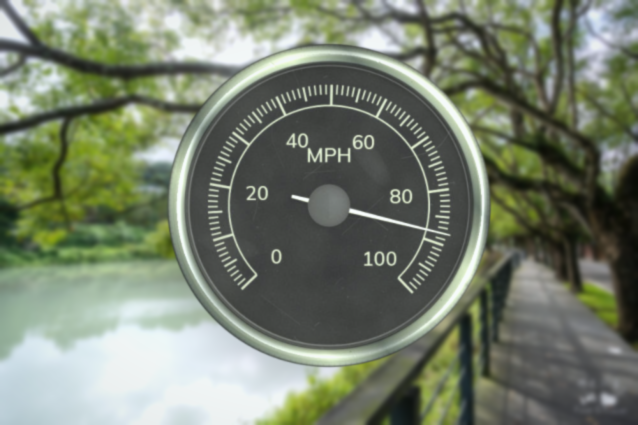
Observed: 88 mph
